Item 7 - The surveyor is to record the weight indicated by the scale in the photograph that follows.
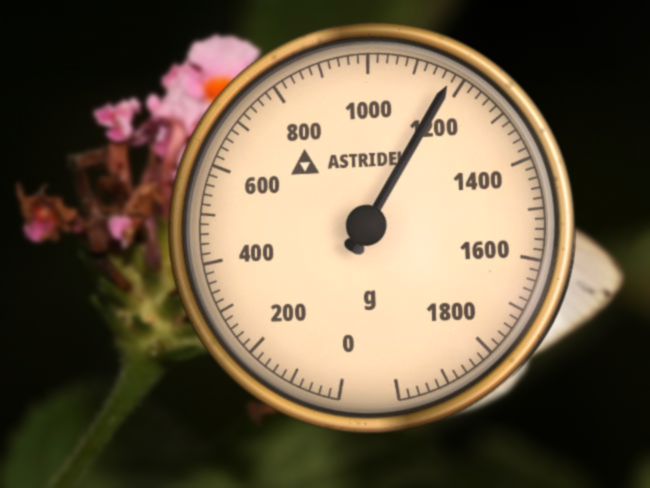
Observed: 1180 g
